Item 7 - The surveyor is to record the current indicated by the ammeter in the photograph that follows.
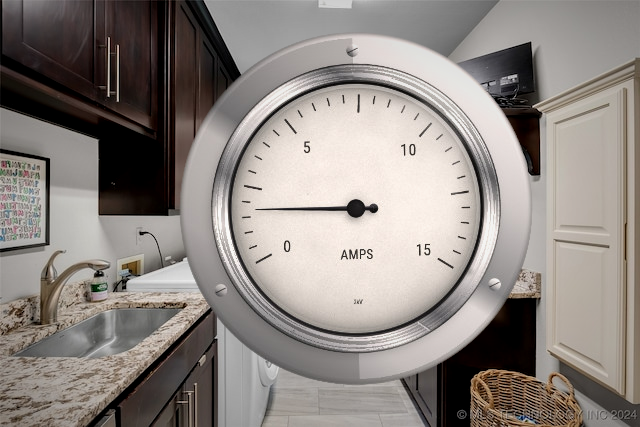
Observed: 1.75 A
